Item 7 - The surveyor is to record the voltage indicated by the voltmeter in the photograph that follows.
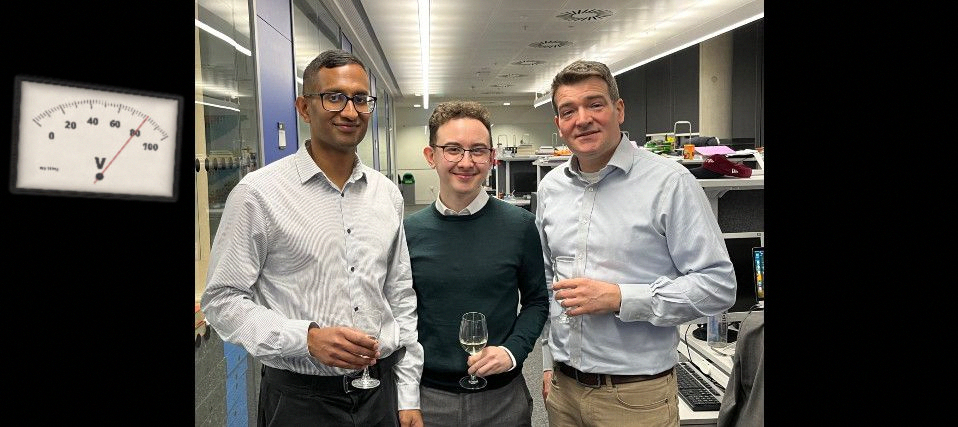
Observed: 80 V
